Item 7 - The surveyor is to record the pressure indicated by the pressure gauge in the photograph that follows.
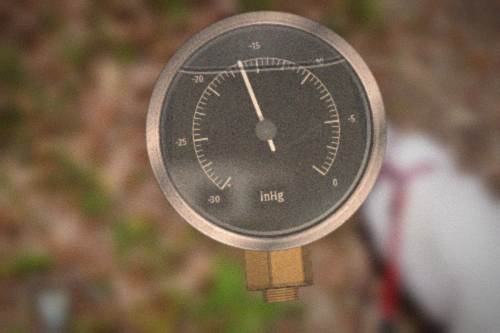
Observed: -16.5 inHg
